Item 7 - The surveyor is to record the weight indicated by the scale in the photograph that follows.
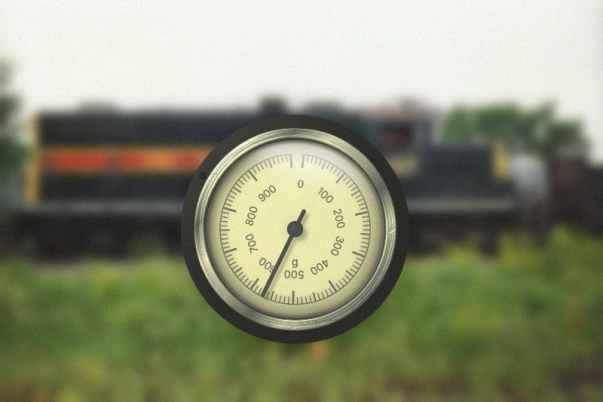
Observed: 570 g
